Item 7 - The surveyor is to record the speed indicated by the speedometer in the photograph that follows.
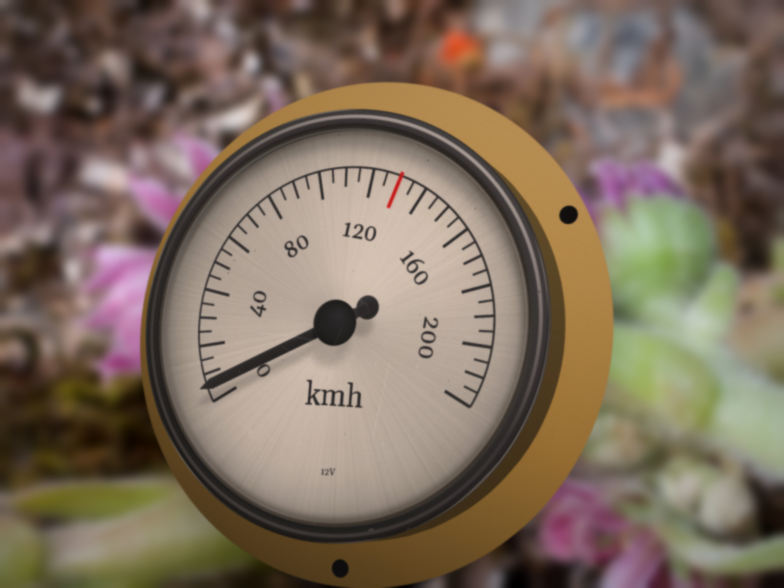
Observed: 5 km/h
